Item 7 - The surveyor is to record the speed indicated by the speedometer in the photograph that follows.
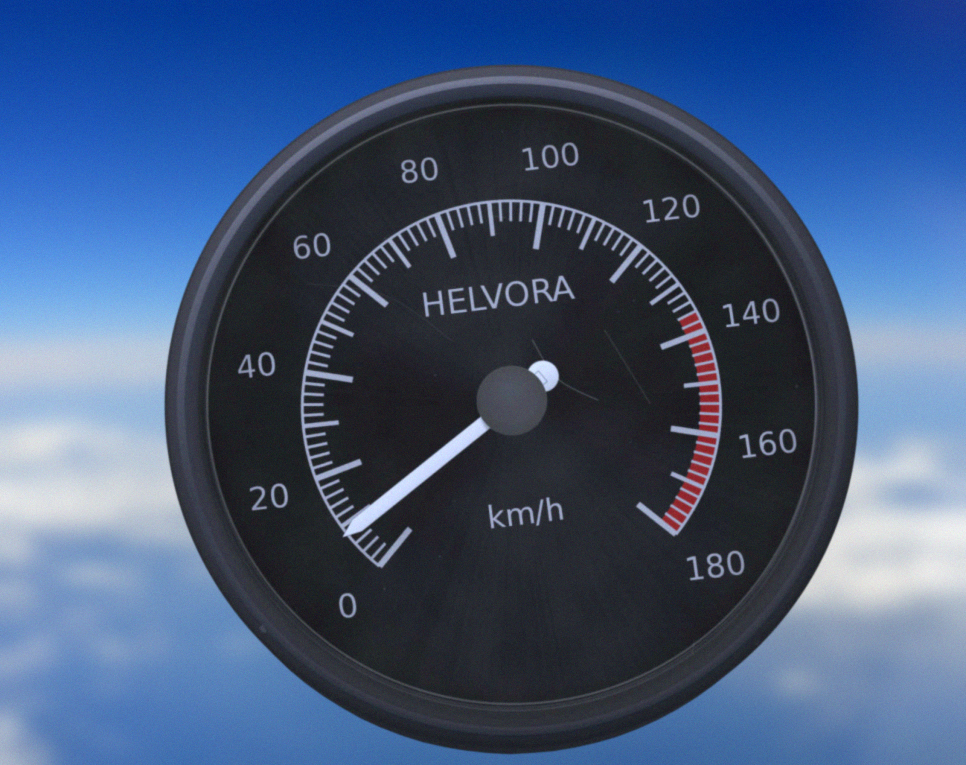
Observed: 8 km/h
